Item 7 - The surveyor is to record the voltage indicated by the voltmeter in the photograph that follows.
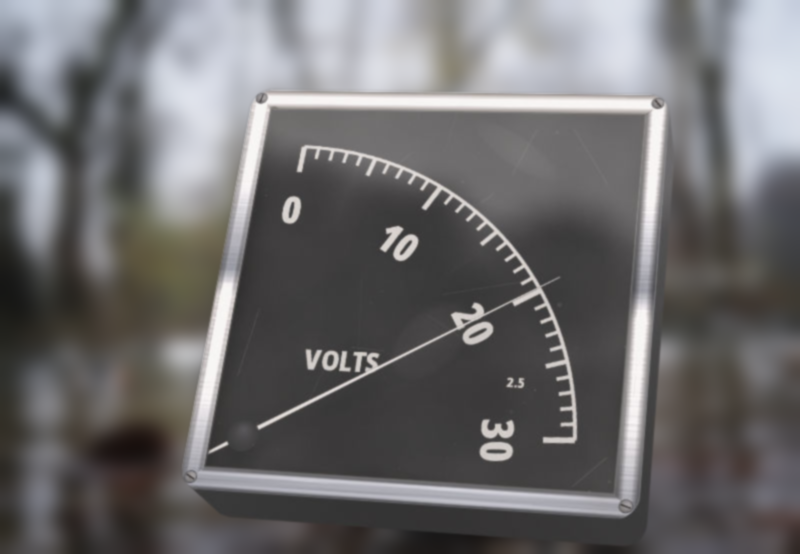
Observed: 20 V
